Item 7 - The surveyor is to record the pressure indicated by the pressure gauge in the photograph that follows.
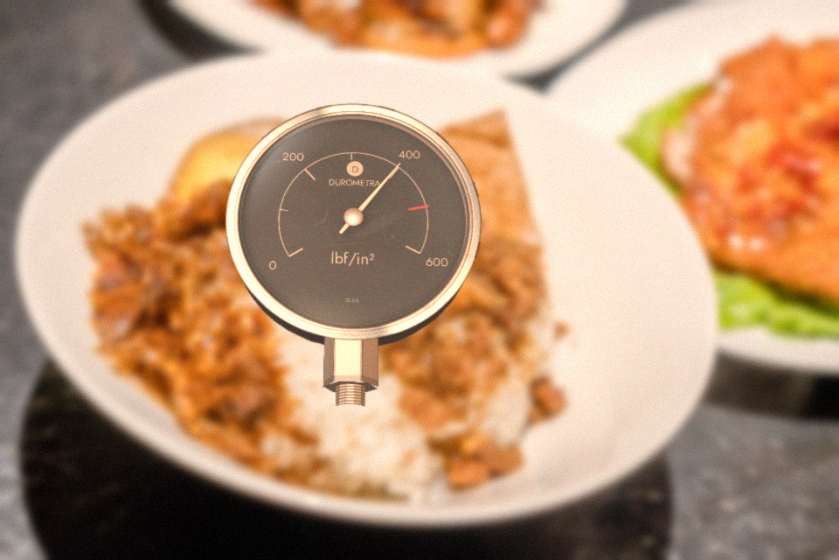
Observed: 400 psi
